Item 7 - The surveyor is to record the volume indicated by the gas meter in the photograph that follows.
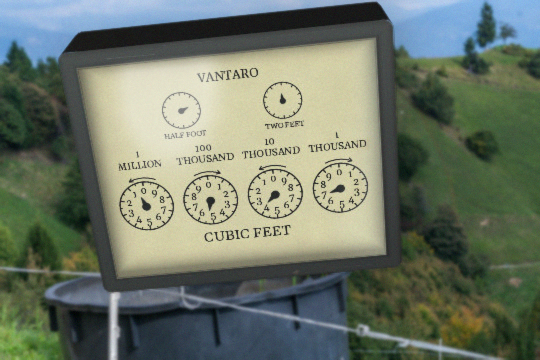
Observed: 53700 ft³
